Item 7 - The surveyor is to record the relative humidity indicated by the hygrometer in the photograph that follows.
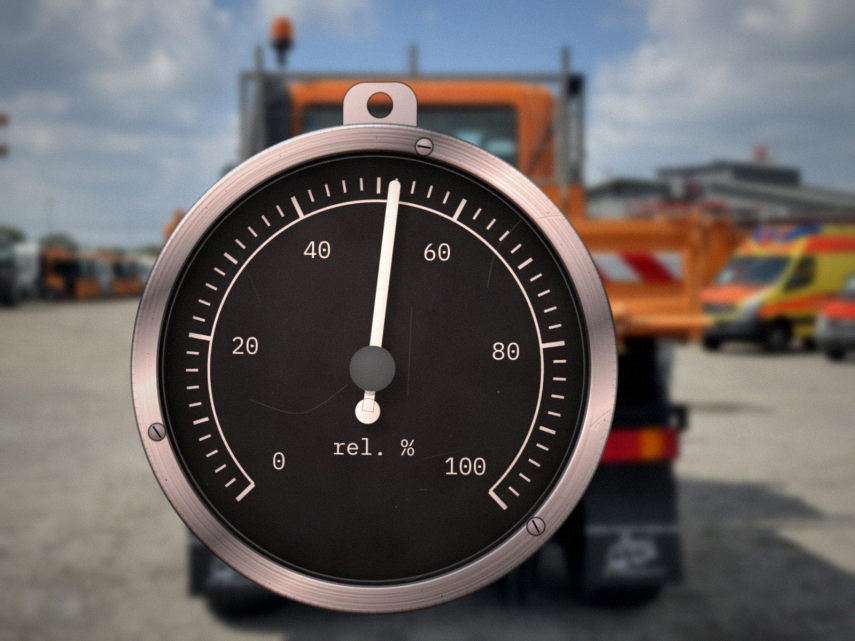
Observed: 52 %
